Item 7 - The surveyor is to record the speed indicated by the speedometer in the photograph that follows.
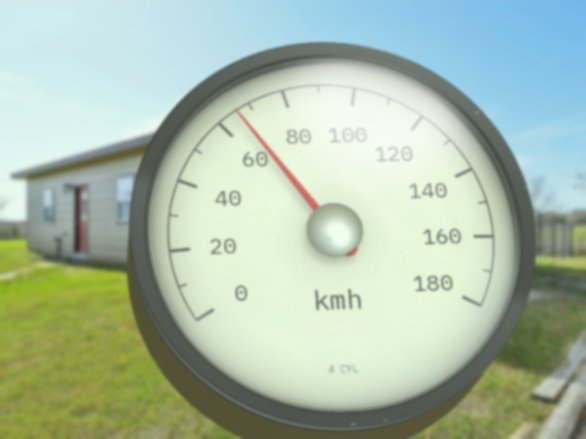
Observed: 65 km/h
